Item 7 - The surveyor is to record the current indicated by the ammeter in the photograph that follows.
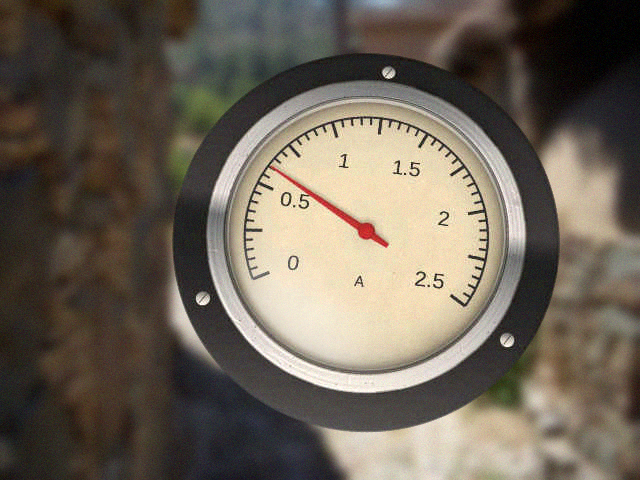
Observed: 0.6 A
